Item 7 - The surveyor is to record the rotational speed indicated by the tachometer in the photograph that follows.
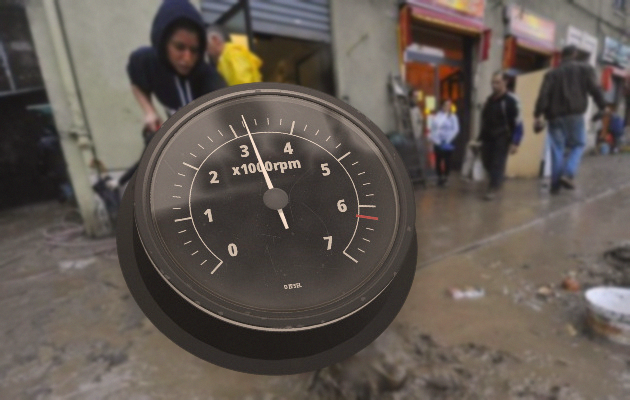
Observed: 3200 rpm
